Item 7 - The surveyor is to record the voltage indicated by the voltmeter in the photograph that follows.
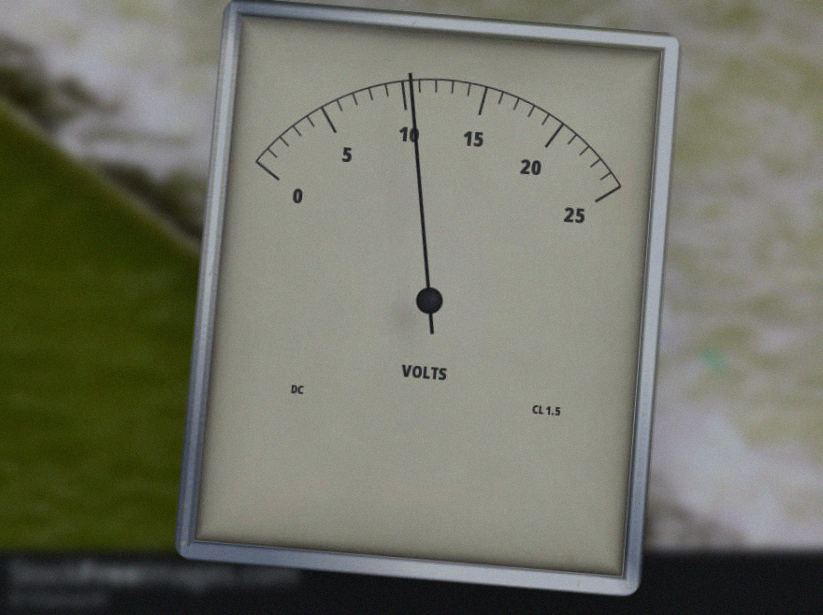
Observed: 10.5 V
